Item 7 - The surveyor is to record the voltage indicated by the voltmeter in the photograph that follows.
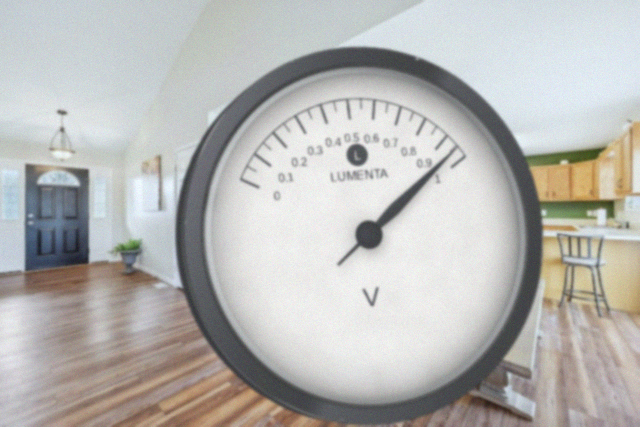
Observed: 0.95 V
